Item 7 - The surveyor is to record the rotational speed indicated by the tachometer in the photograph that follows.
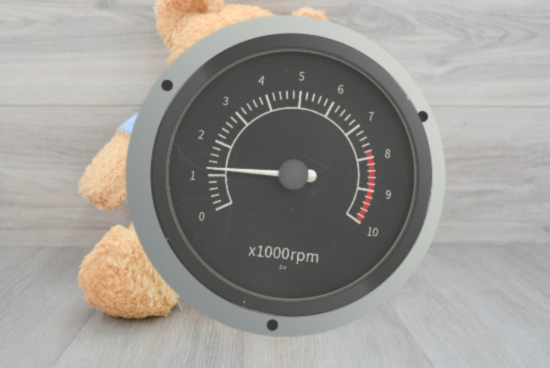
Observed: 1200 rpm
